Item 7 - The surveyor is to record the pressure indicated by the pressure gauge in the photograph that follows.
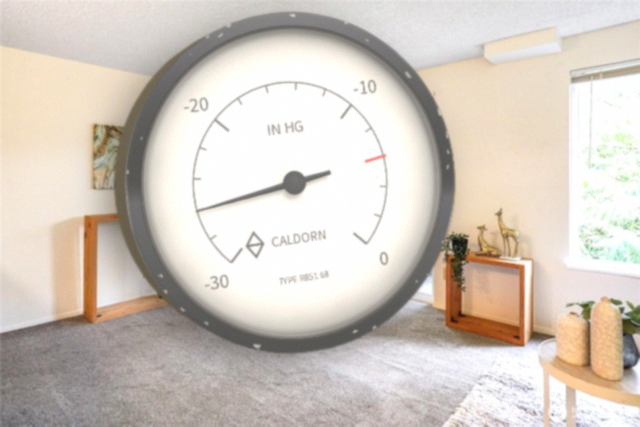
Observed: -26 inHg
